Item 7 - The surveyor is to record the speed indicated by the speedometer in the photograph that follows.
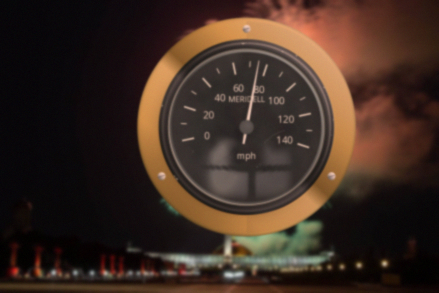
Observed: 75 mph
